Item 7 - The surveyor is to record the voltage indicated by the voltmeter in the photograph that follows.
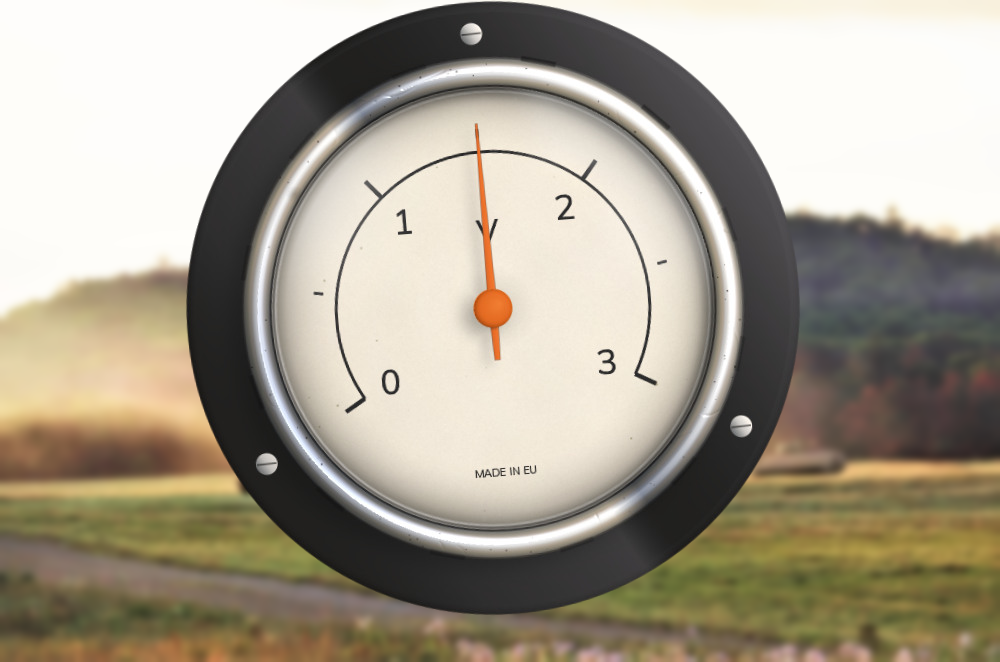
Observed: 1.5 V
